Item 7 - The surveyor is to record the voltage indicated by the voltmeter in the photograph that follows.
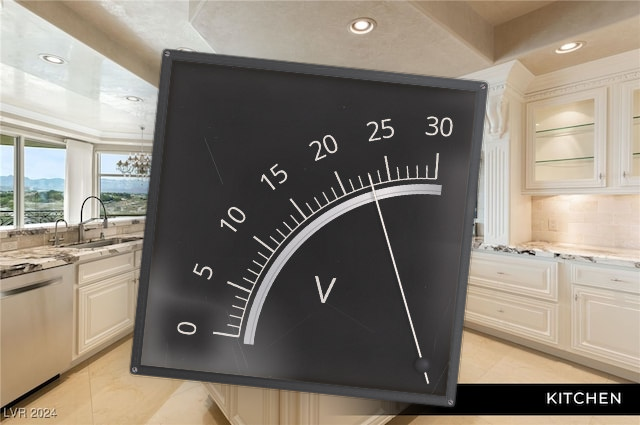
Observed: 23 V
